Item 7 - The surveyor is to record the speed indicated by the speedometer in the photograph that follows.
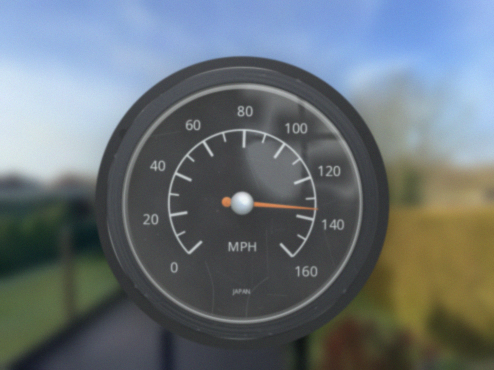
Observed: 135 mph
